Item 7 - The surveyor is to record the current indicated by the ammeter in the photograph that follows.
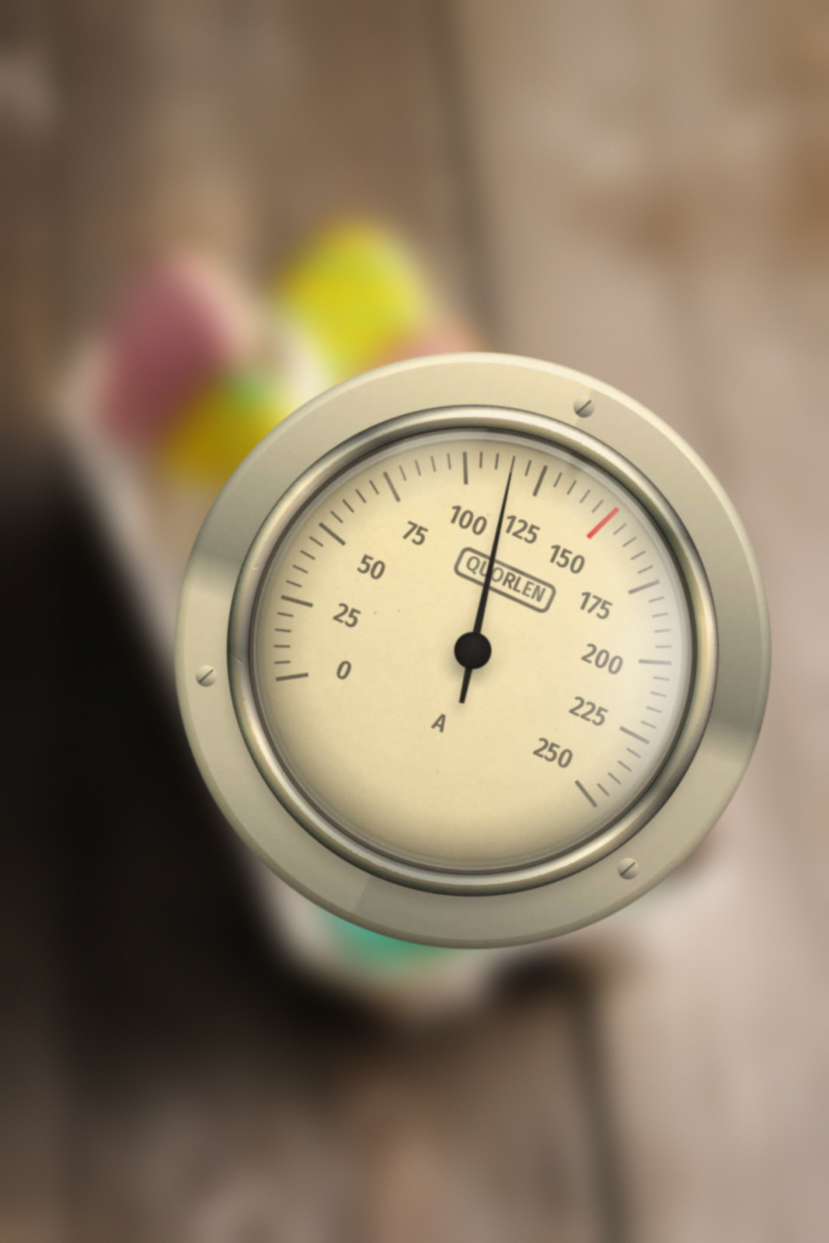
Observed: 115 A
